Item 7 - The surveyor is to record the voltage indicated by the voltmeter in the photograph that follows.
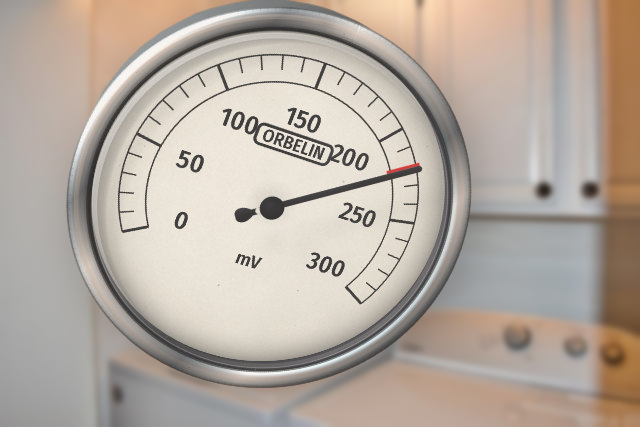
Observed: 220 mV
